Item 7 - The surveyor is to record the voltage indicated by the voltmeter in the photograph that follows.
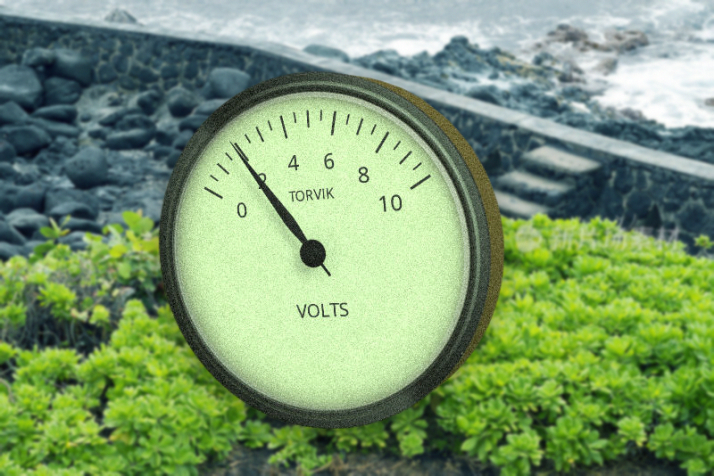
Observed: 2 V
